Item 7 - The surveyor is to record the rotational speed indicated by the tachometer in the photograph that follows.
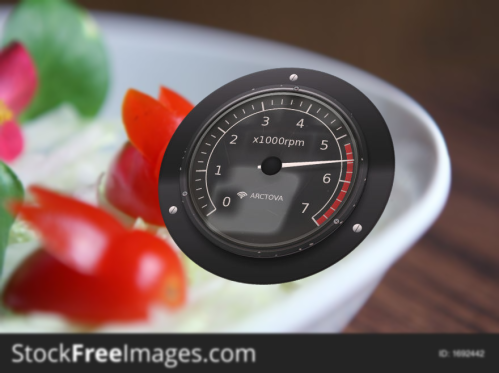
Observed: 5600 rpm
